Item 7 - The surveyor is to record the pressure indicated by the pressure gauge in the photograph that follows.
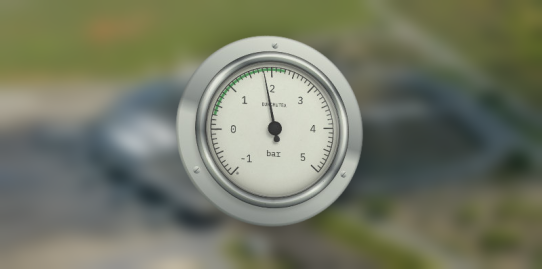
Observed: 1.8 bar
